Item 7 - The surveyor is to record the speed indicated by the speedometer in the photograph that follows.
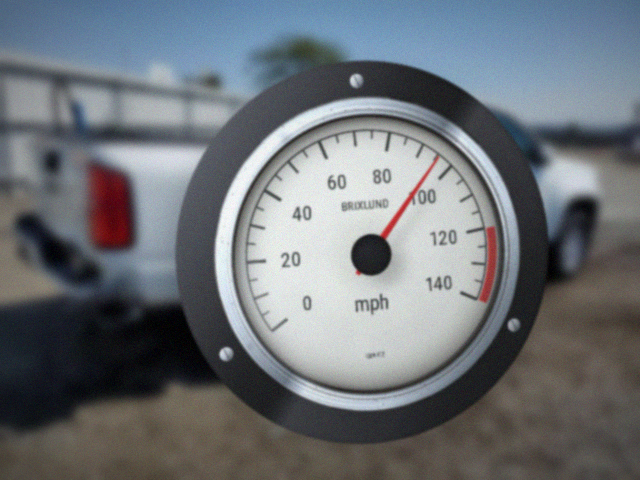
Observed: 95 mph
